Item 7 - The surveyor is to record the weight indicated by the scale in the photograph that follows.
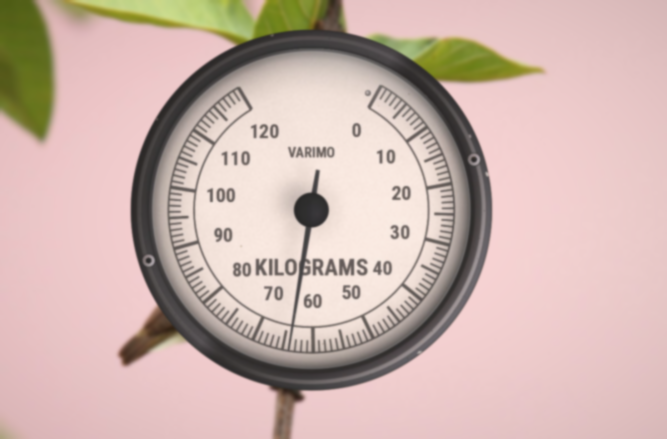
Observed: 64 kg
